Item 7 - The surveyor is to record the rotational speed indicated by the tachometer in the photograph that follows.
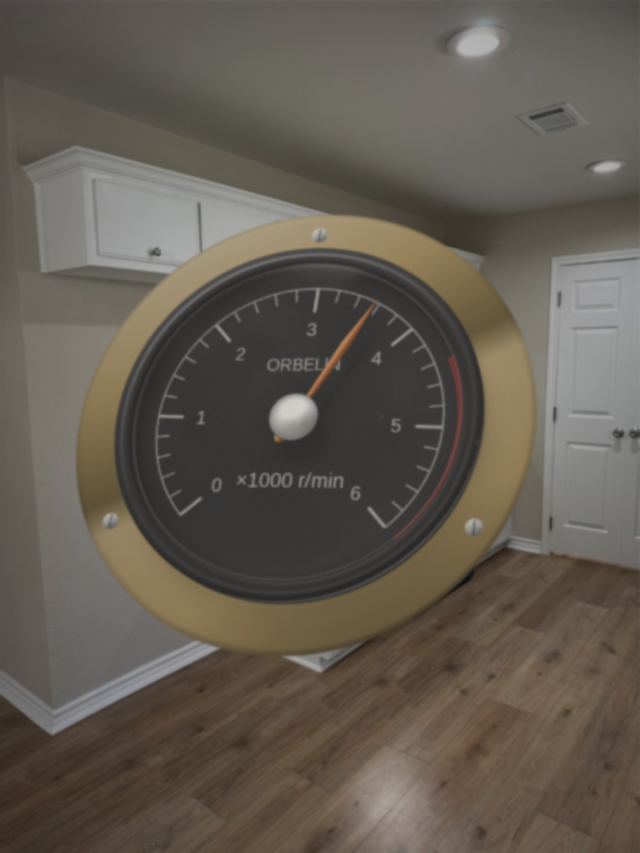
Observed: 3600 rpm
